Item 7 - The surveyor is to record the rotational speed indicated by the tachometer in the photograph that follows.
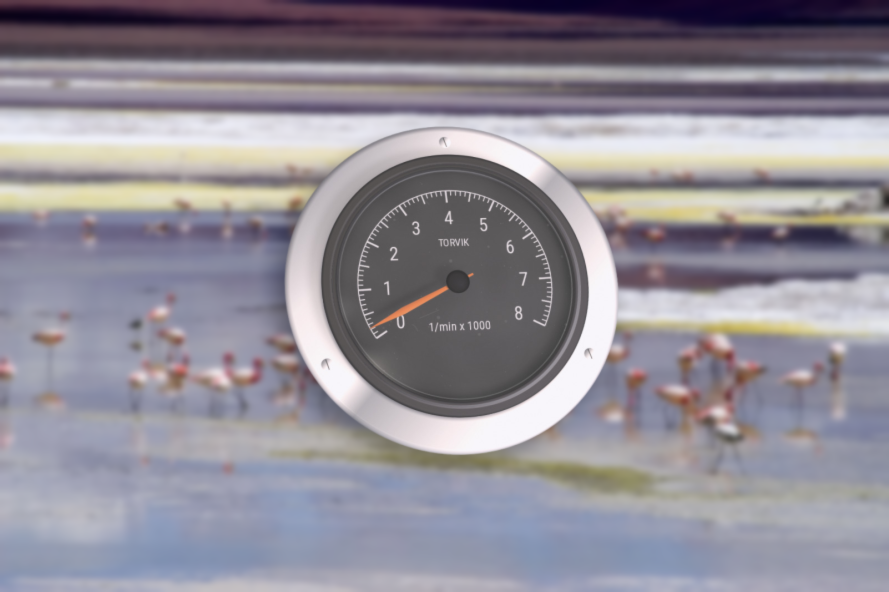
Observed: 200 rpm
